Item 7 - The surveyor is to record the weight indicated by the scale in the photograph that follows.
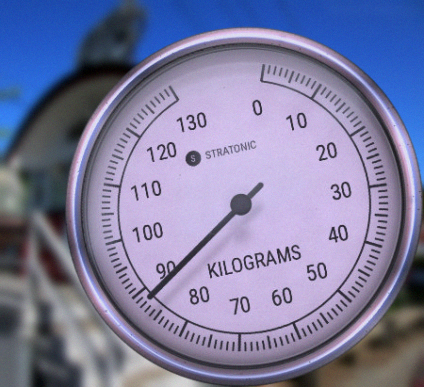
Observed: 88 kg
